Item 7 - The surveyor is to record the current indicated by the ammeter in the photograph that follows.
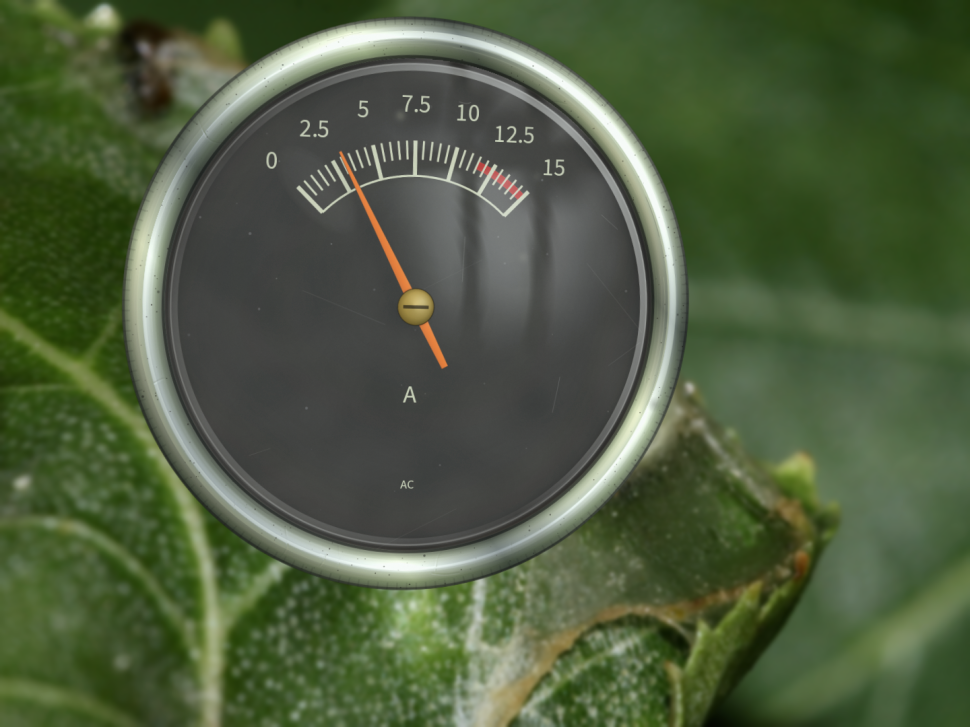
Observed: 3 A
